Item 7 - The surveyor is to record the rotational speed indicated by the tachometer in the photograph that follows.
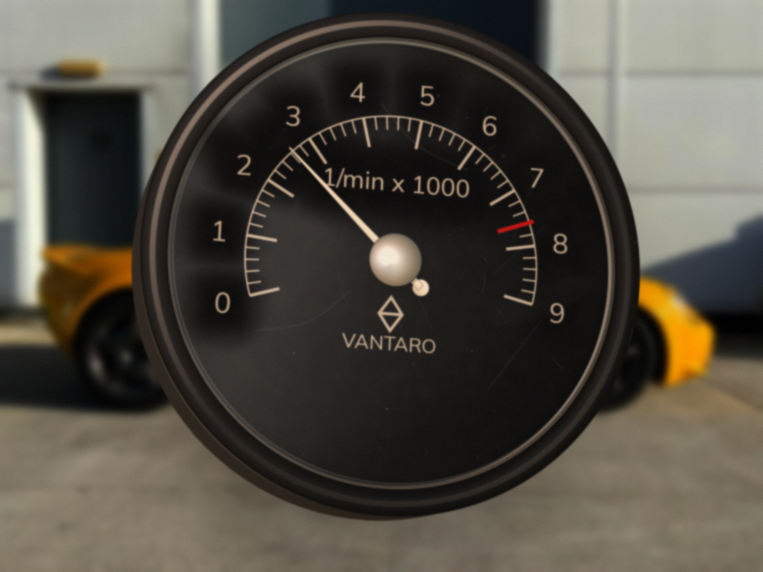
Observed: 2600 rpm
